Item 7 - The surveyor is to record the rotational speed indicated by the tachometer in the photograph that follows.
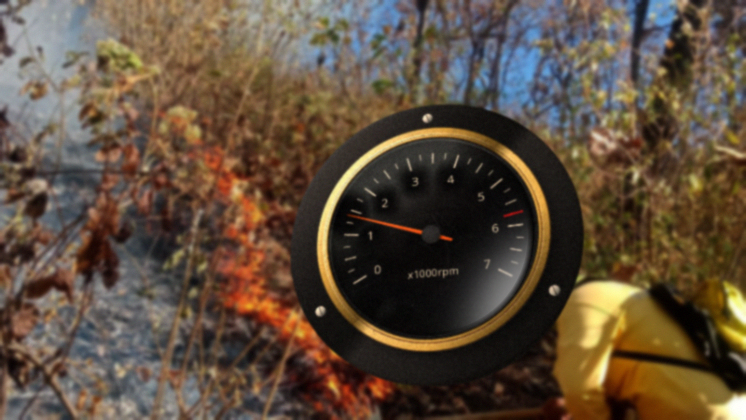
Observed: 1375 rpm
